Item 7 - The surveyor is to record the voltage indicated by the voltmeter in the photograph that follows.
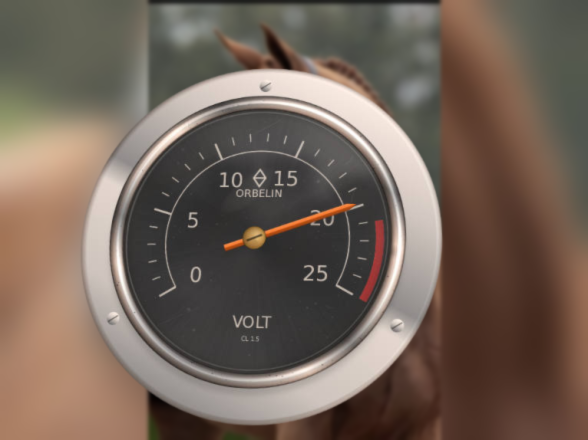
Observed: 20 V
